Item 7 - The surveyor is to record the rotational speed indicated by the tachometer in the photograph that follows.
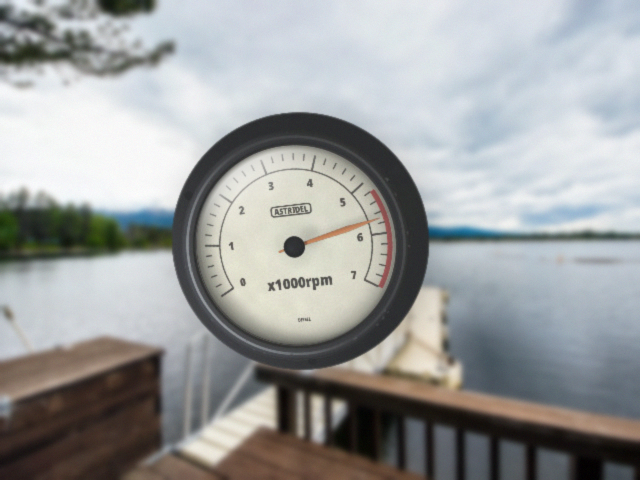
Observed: 5700 rpm
